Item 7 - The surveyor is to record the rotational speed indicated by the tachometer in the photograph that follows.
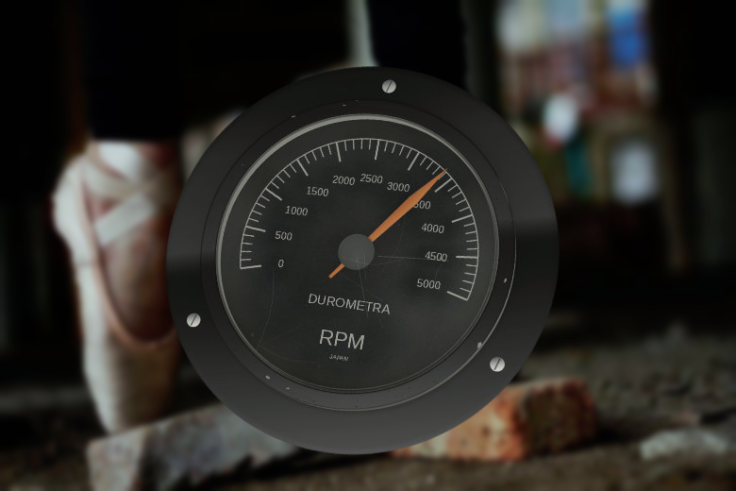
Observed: 3400 rpm
